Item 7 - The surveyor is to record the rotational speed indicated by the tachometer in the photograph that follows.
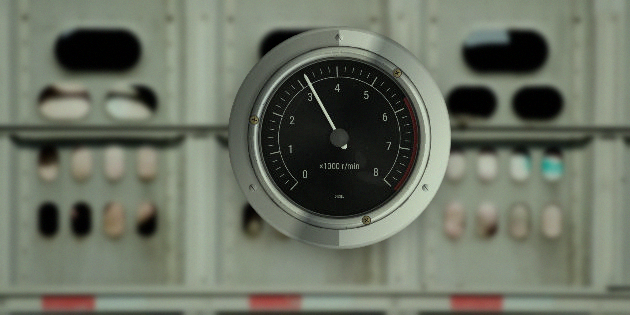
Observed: 3200 rpm
